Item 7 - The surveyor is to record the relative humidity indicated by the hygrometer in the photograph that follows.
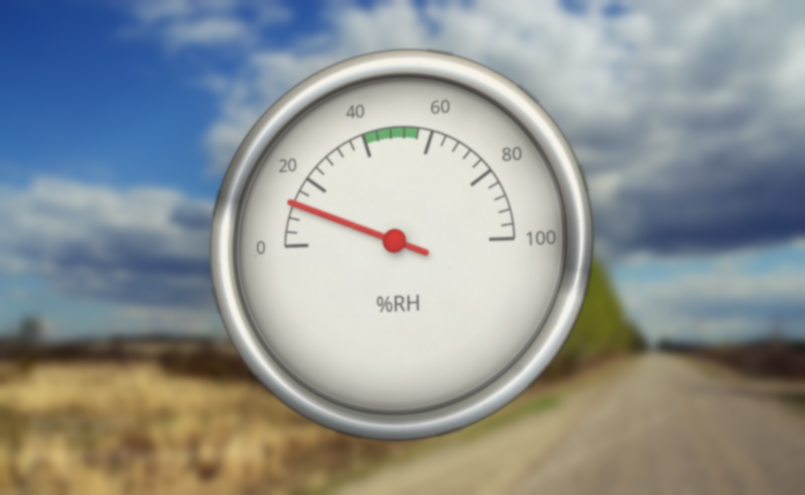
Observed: 12 %
